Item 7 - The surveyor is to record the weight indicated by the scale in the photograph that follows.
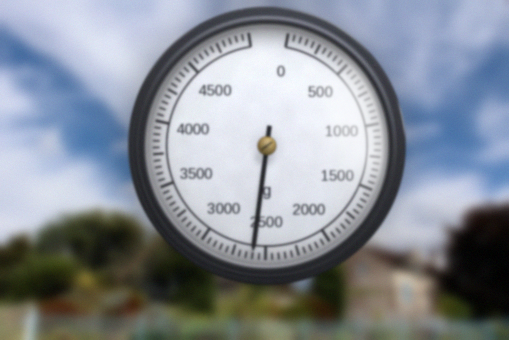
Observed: 2600 g
